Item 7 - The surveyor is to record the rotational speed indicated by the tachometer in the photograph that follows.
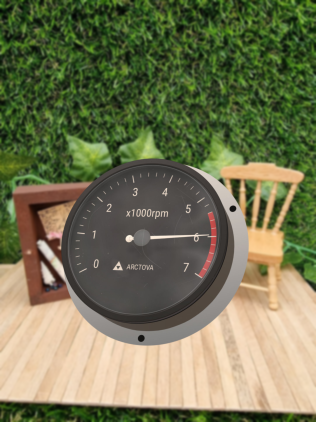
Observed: 6000 rpm
